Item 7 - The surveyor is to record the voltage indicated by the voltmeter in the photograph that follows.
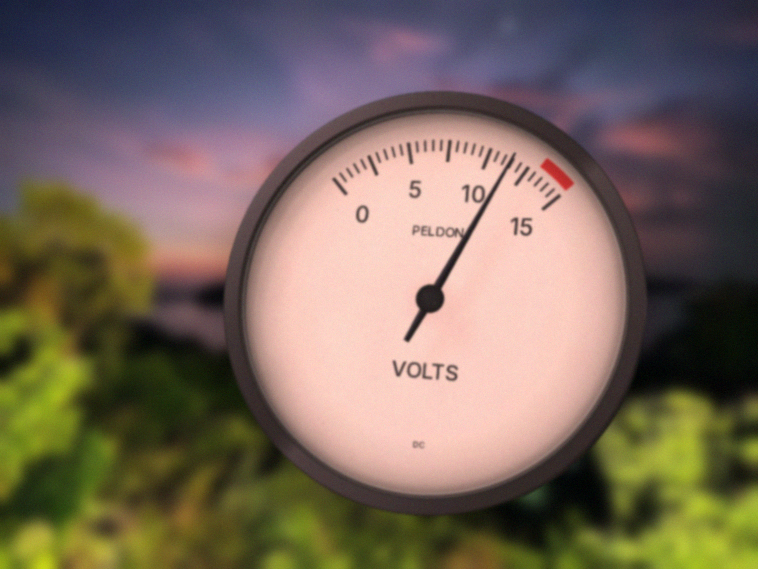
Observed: 11.5 V
